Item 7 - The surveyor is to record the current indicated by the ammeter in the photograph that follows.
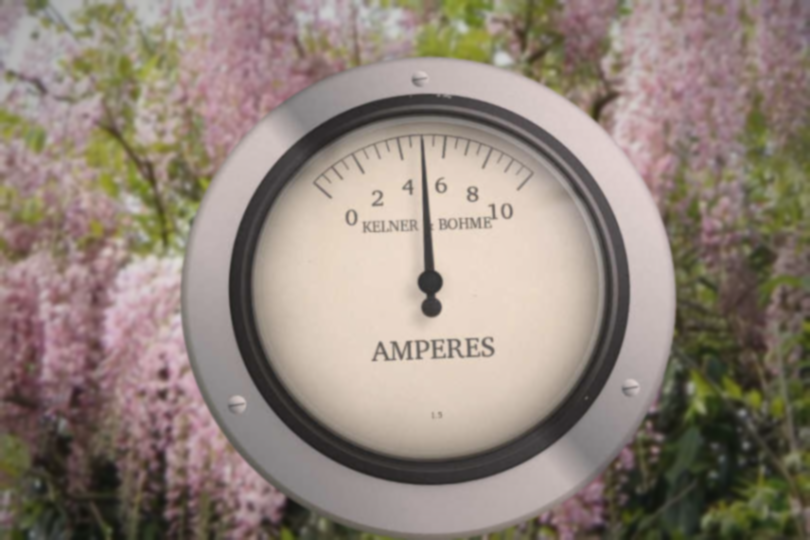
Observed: 5 A
